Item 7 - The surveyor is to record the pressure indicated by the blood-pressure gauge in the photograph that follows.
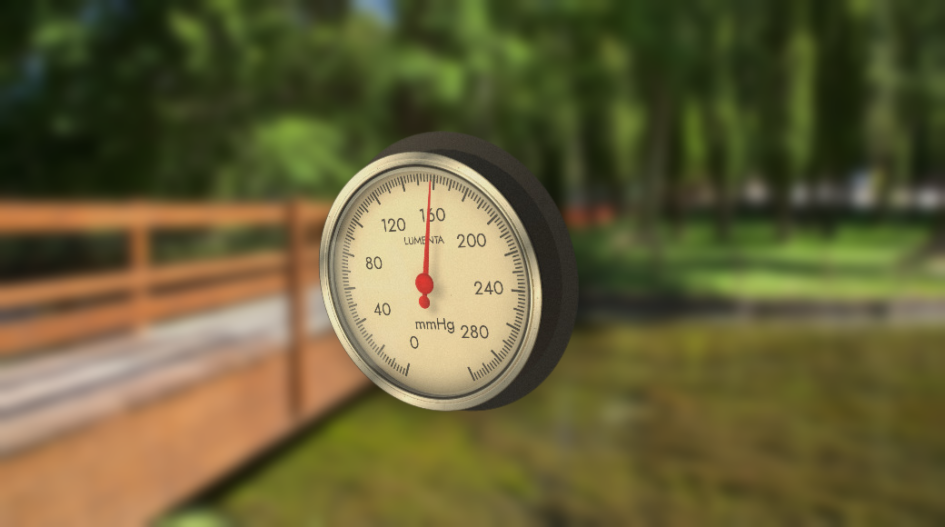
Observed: 160 mmHg
